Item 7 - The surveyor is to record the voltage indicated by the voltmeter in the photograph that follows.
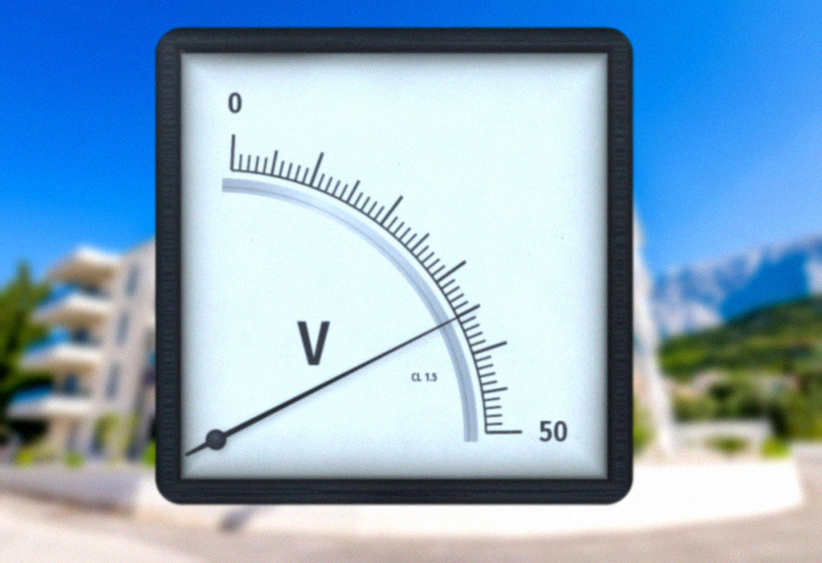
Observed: 35 V
